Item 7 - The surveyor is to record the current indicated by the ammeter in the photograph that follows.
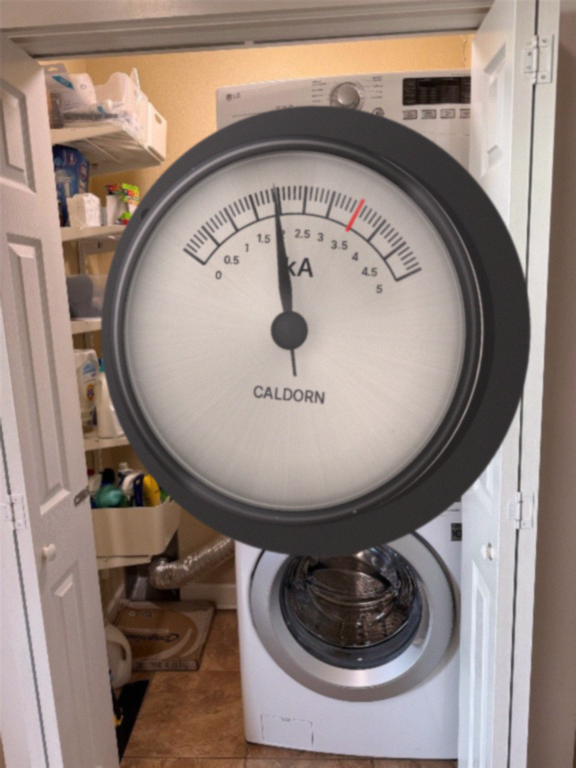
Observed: 2 kA
